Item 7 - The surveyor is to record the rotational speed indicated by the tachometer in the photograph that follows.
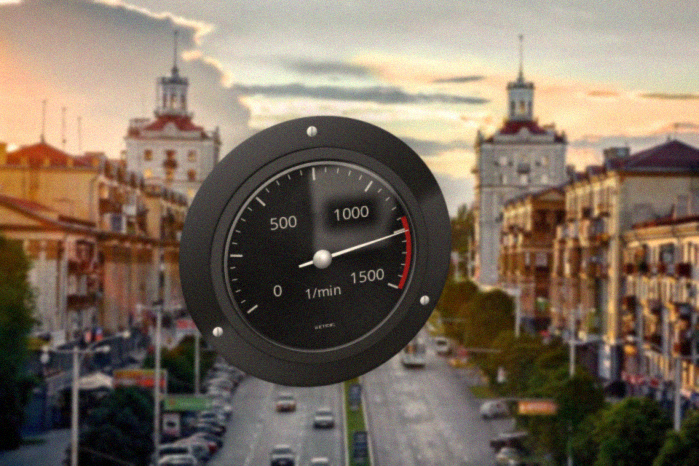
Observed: 1250 rpm
